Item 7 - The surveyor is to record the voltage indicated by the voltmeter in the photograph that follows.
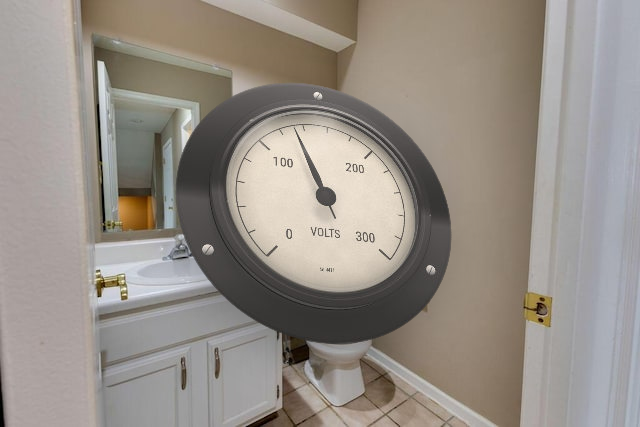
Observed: 130 V
